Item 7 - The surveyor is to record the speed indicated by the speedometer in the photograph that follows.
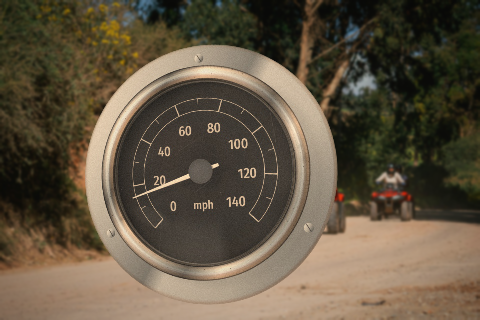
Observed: 15 mph
